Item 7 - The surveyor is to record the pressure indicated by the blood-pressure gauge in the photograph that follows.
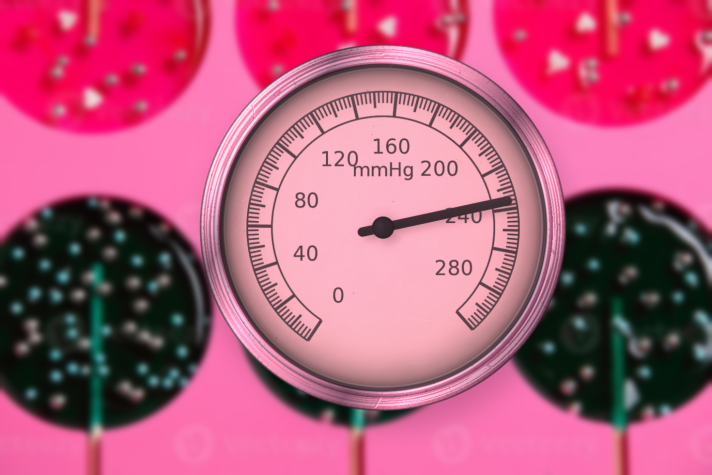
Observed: 236 mmHg
